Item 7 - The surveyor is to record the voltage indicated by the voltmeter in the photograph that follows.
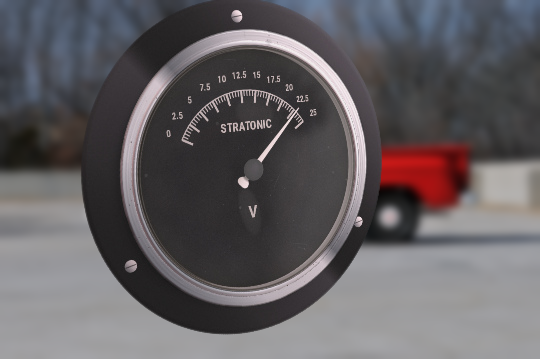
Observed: 22.5 V
